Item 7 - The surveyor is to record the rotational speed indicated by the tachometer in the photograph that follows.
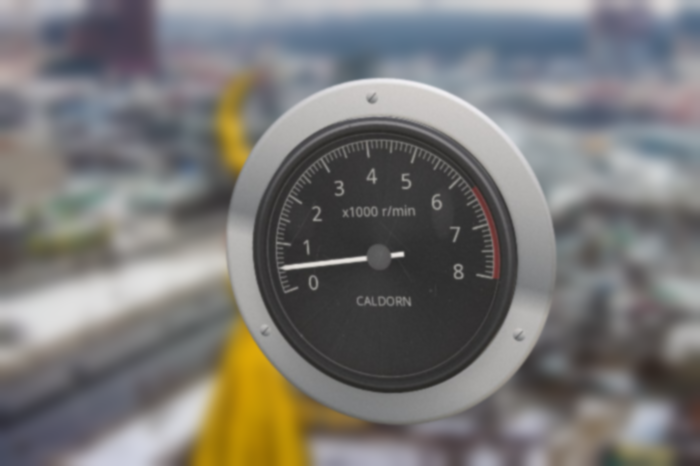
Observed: 500 rpm
